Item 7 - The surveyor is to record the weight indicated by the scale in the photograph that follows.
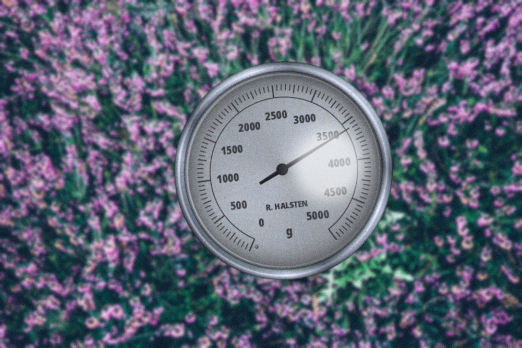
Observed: 3600 g
